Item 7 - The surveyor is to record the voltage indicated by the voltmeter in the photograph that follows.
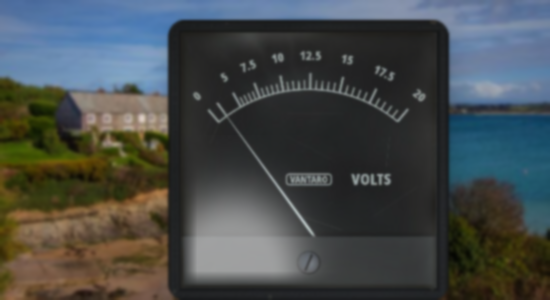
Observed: 2.5 V
